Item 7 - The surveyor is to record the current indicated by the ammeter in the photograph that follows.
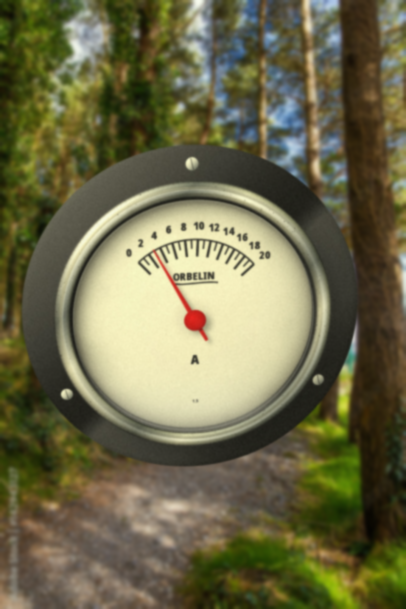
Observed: 3 A
